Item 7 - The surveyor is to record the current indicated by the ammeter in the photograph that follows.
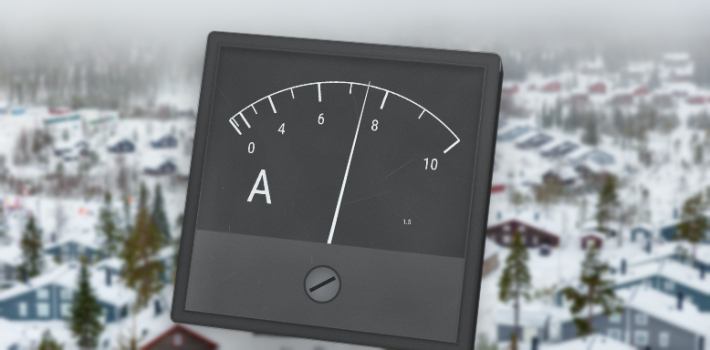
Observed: 7.5 A
